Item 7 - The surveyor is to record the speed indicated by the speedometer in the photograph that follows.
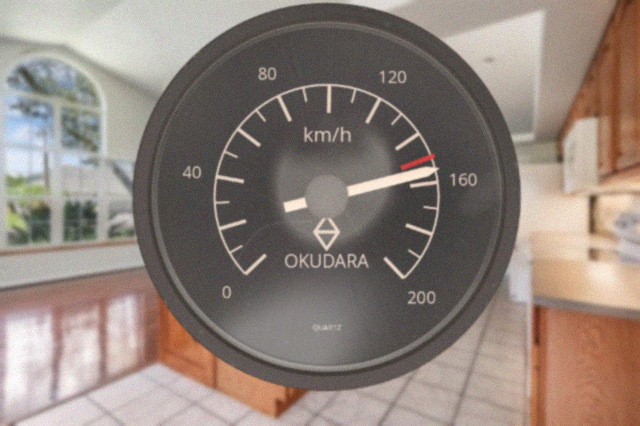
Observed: 155 km/h
